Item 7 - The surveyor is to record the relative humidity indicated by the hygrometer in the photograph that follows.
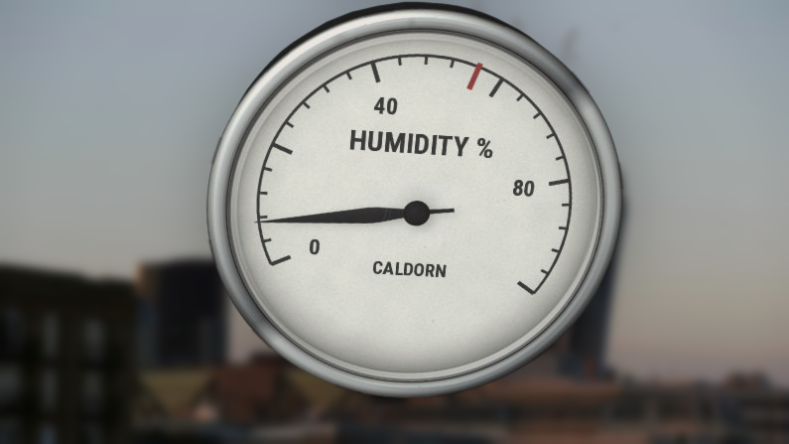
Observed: 8 %
